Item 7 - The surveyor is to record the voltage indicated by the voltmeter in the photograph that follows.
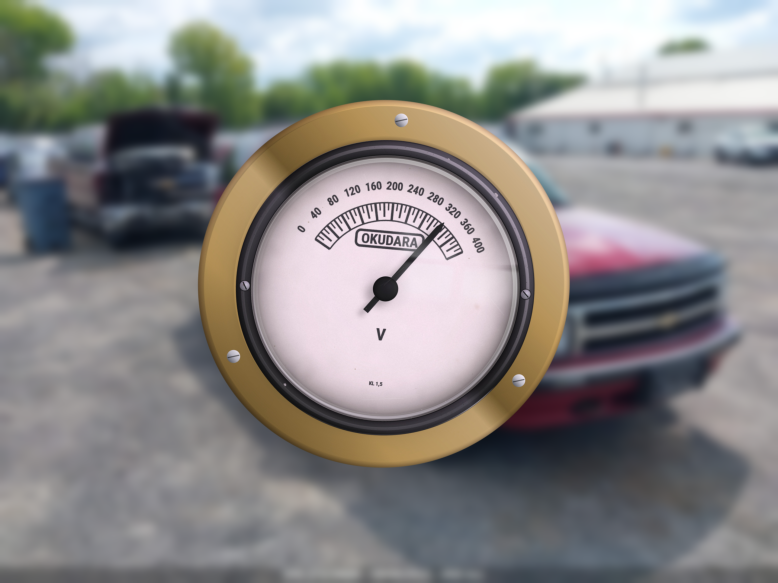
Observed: 320 V
